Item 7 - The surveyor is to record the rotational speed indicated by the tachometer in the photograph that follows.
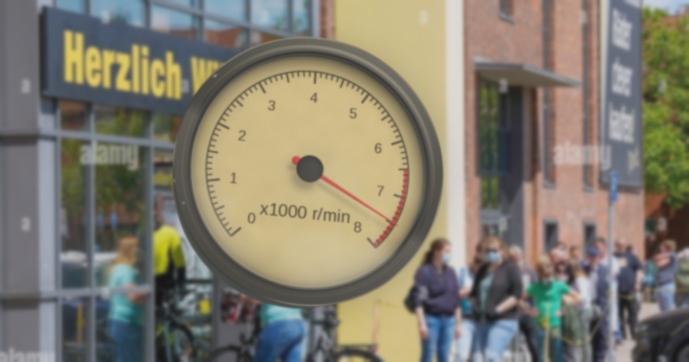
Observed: 7500 rpm
